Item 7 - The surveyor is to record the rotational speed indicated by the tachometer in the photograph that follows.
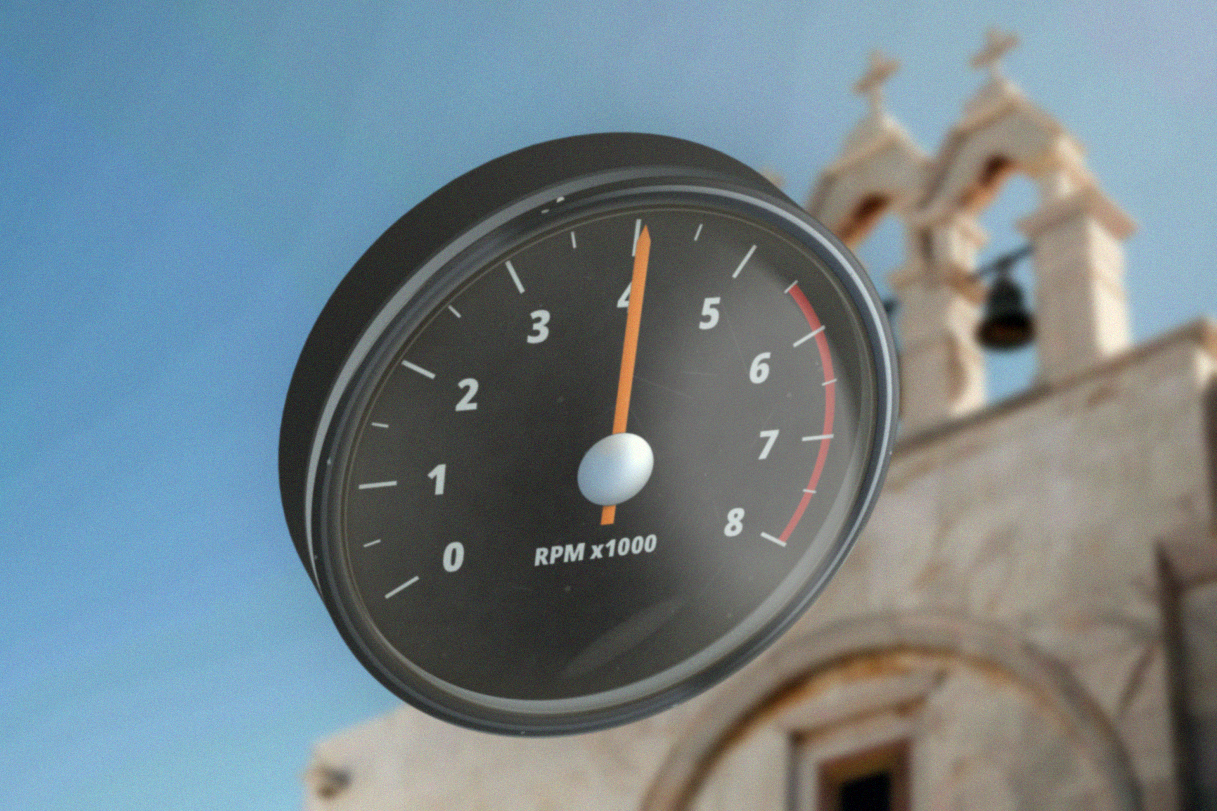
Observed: 4000 rpm
